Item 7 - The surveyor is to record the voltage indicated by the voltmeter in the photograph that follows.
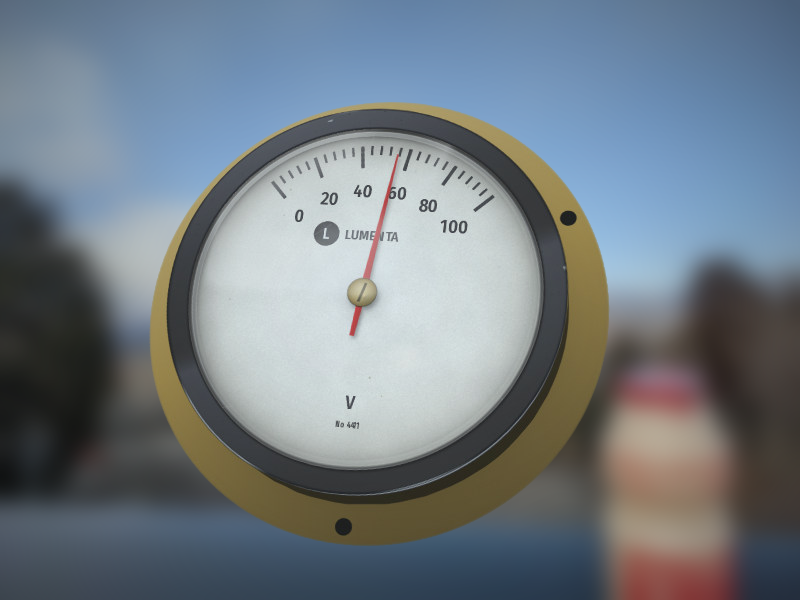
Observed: 56 V
